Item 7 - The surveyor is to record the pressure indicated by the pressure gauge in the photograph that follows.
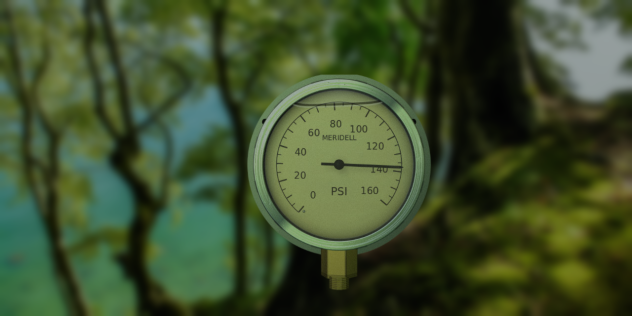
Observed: 137.5 psi
